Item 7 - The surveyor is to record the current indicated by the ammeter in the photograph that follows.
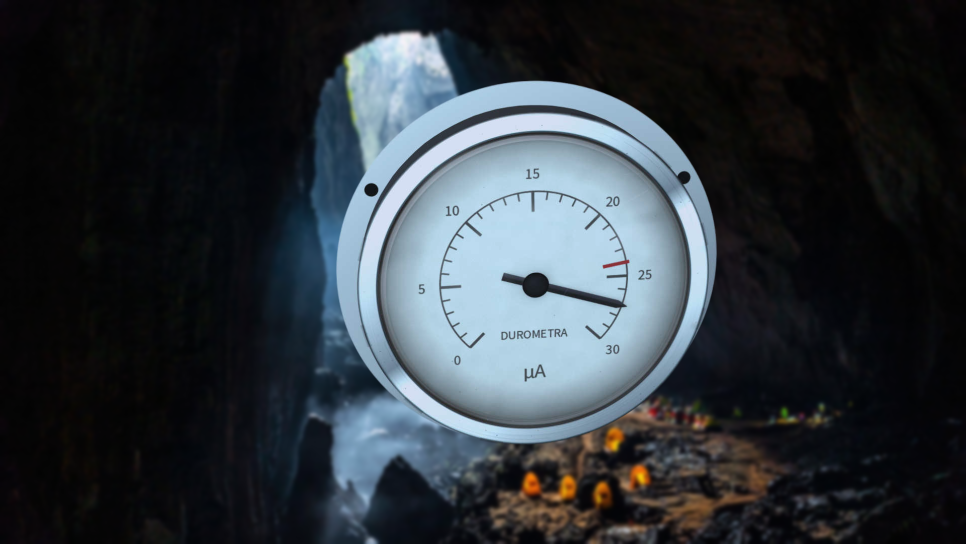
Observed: 27 µA
